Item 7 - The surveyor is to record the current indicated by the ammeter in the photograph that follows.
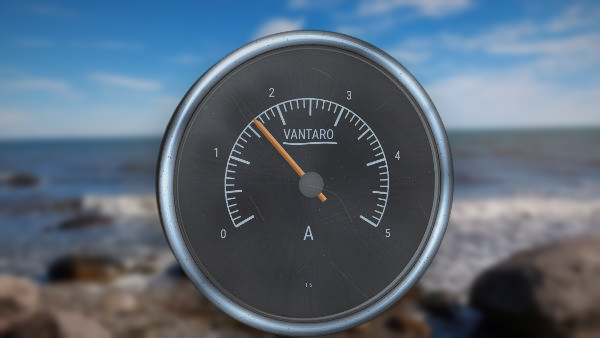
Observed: 1.6 A
